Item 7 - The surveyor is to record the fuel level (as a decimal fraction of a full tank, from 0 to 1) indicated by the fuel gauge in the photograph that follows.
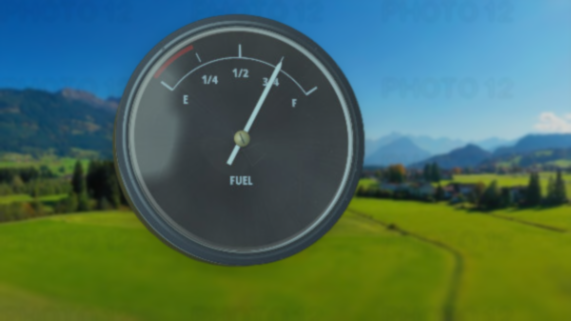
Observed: 0.75
